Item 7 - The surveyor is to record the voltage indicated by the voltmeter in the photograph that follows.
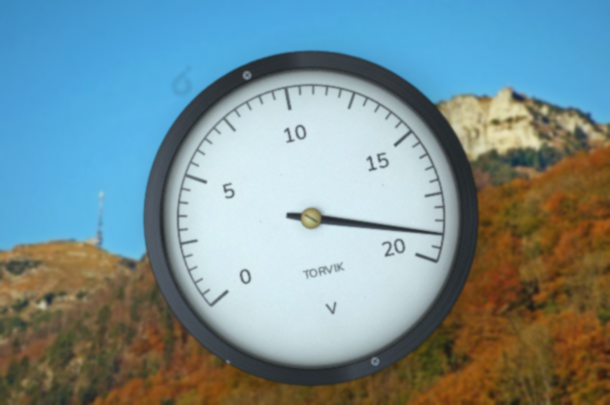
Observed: 19 V
